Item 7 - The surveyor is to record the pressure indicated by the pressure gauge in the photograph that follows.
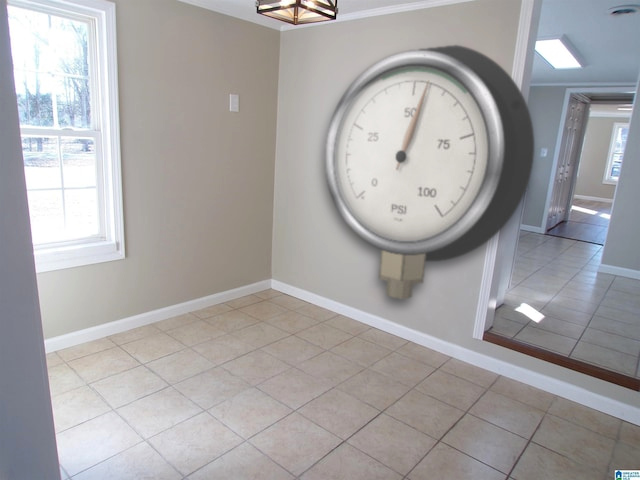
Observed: 55 psi
